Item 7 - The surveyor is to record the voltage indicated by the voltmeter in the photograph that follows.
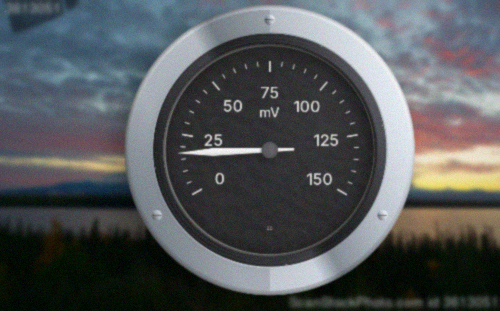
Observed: 17.5 mV
